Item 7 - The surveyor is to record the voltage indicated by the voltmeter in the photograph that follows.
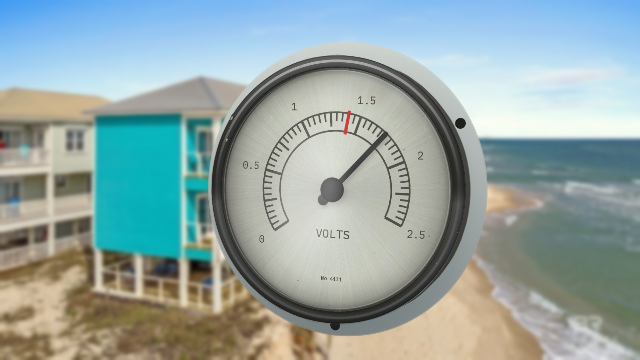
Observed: 1.75 V
